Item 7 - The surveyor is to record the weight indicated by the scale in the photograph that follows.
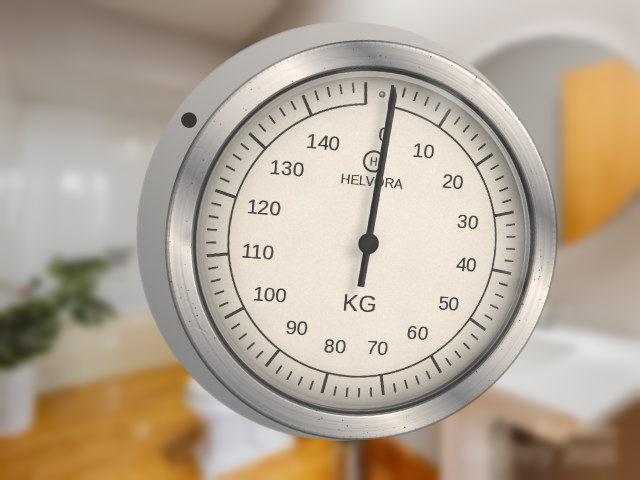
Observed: 0 kg
